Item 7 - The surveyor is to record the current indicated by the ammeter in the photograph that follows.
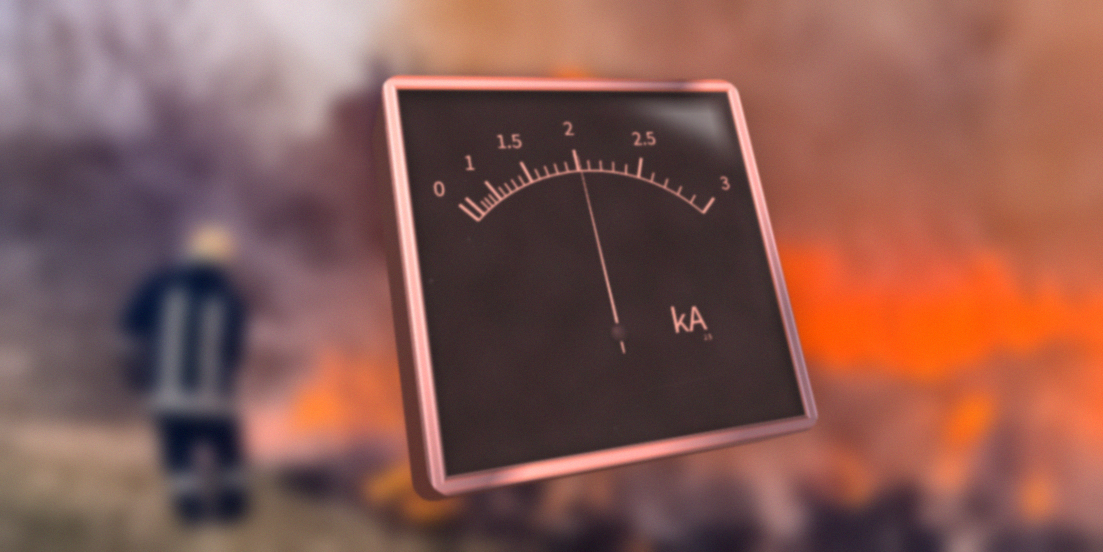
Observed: 2 kA
